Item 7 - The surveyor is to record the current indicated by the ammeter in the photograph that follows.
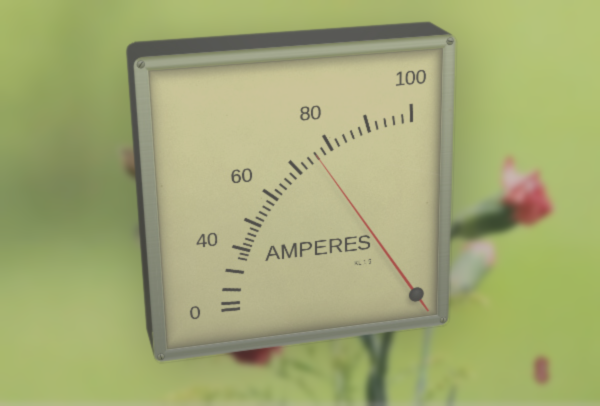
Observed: 76 A
